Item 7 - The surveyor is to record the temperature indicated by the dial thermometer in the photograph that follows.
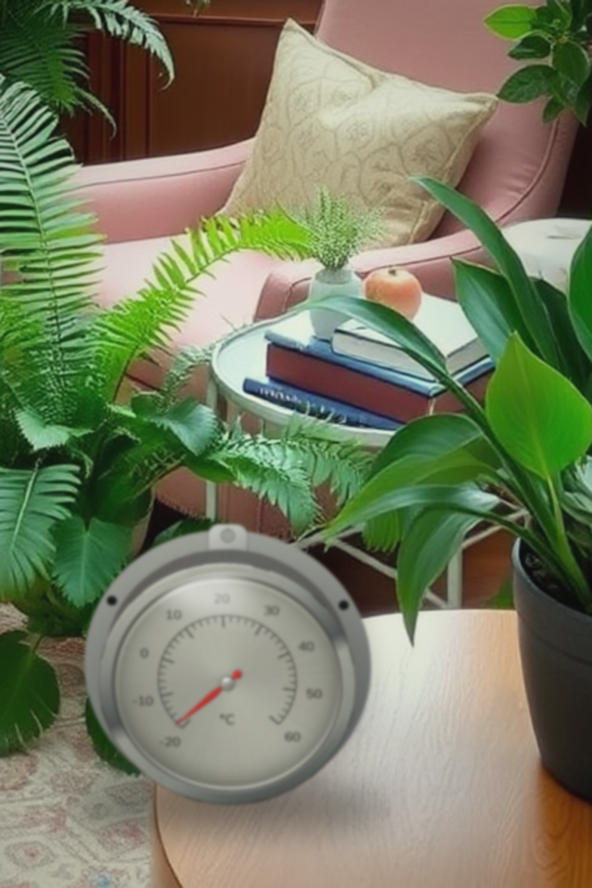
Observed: -18 °C
